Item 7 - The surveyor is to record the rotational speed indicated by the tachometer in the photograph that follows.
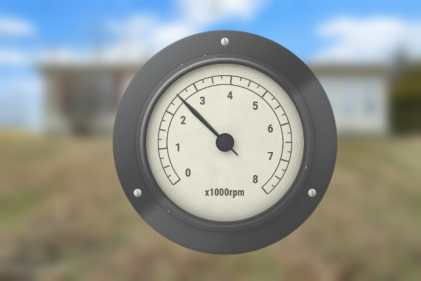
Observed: 2500 rpm
